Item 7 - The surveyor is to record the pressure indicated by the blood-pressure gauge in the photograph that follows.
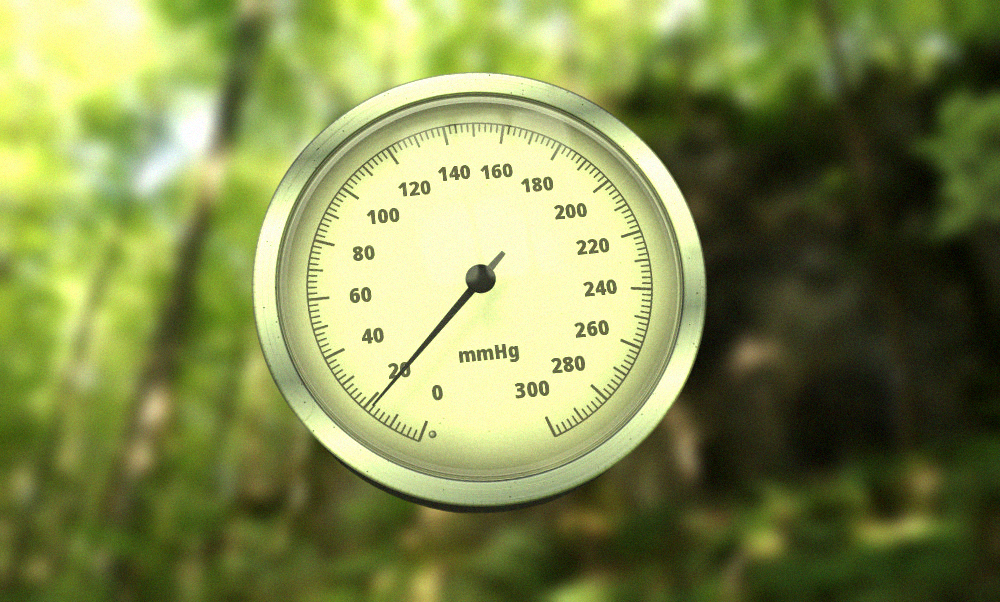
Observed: 18 mmHg
